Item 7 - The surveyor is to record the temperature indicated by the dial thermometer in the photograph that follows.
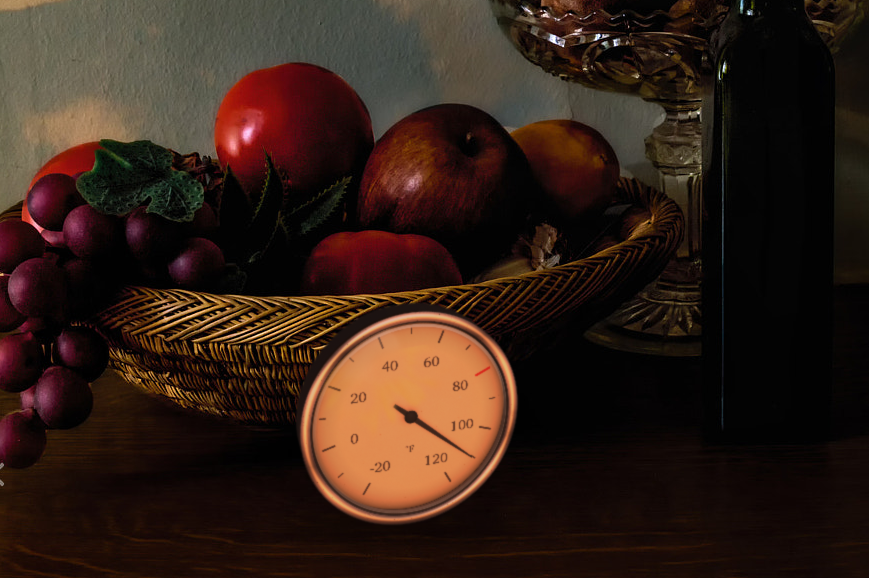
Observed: 110 °F
